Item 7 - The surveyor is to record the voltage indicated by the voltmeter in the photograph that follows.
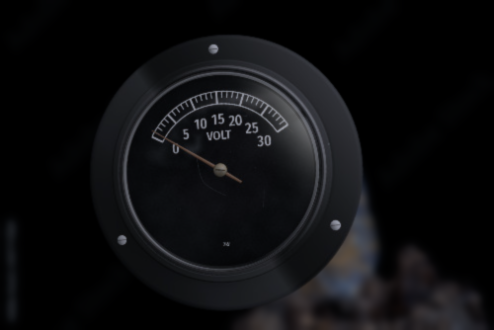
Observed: 1 V
